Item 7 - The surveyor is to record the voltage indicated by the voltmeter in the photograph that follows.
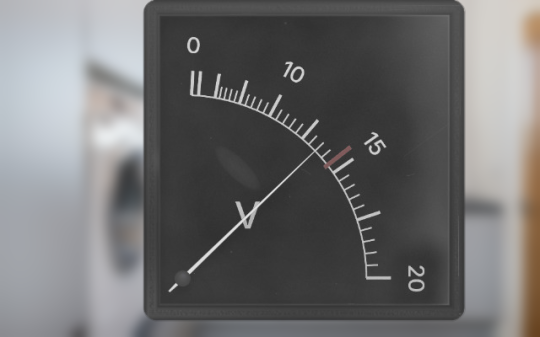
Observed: 13.5 V
